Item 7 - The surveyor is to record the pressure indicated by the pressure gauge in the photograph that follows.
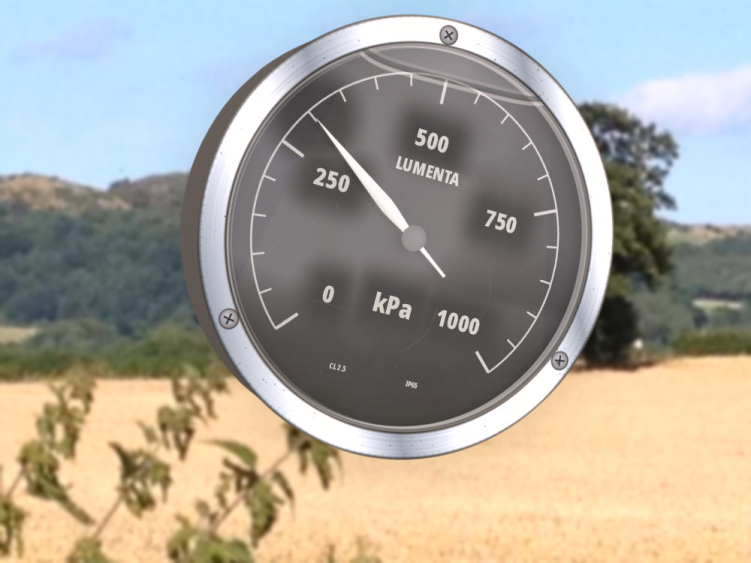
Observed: 300 kPa
